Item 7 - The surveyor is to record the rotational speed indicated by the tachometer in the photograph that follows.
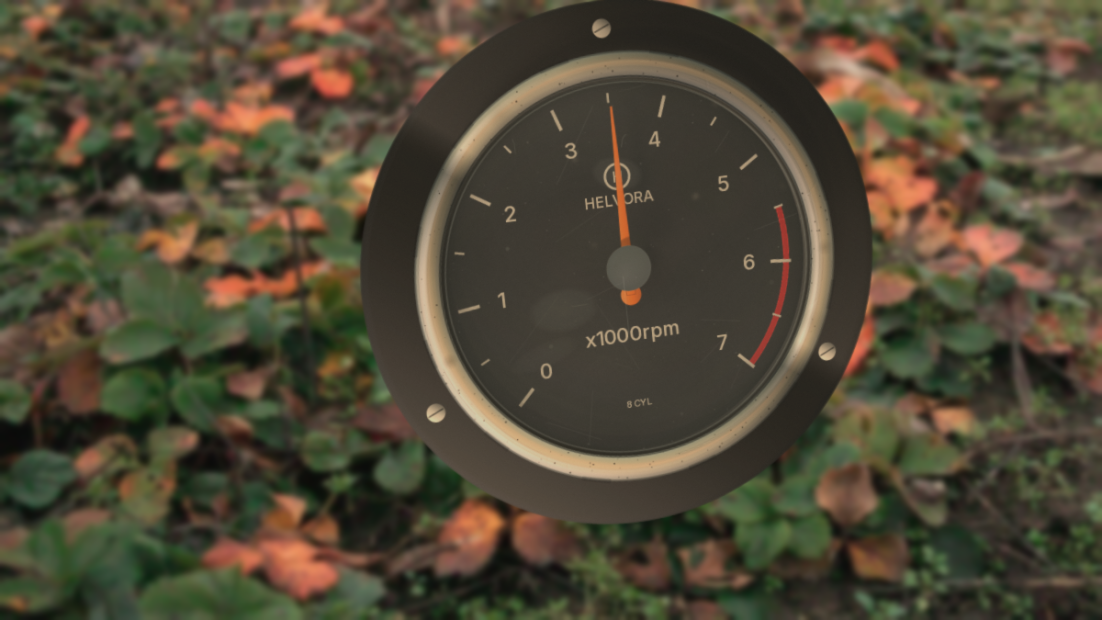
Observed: 3500 rpm
